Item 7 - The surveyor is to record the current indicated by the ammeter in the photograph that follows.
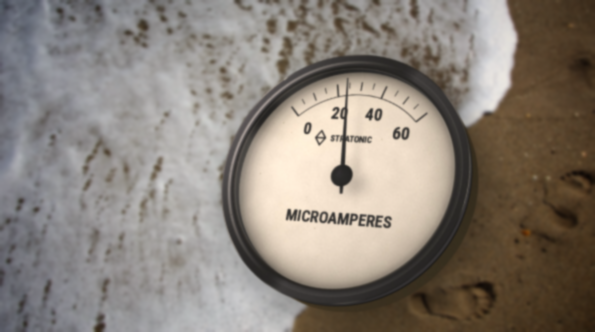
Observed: 25 µA
